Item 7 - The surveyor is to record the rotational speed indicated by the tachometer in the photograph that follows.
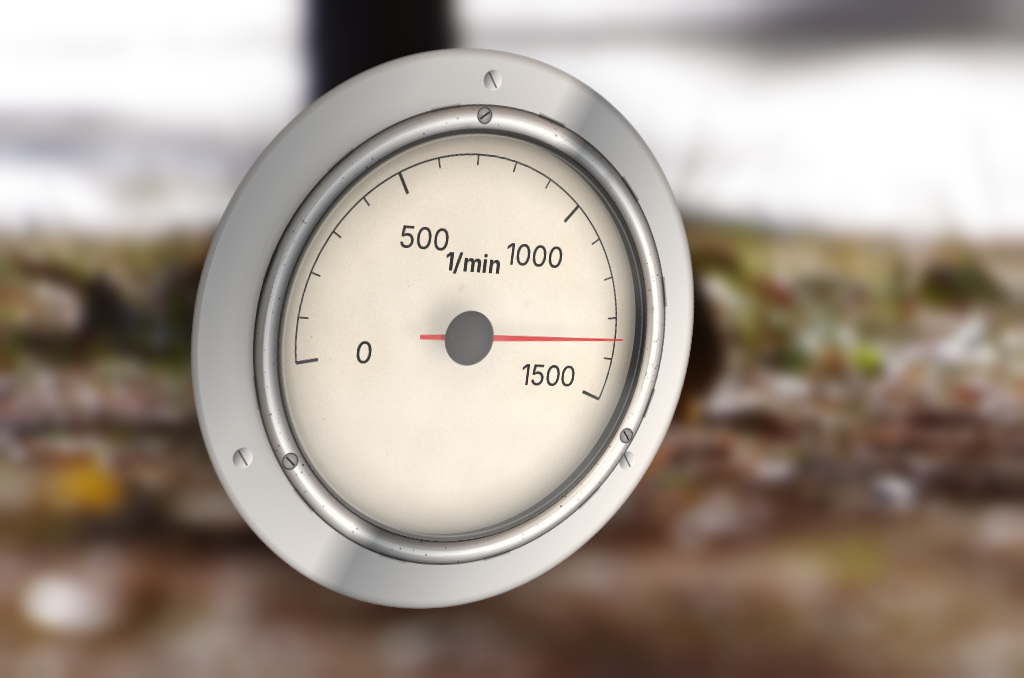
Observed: 1350 rpm
